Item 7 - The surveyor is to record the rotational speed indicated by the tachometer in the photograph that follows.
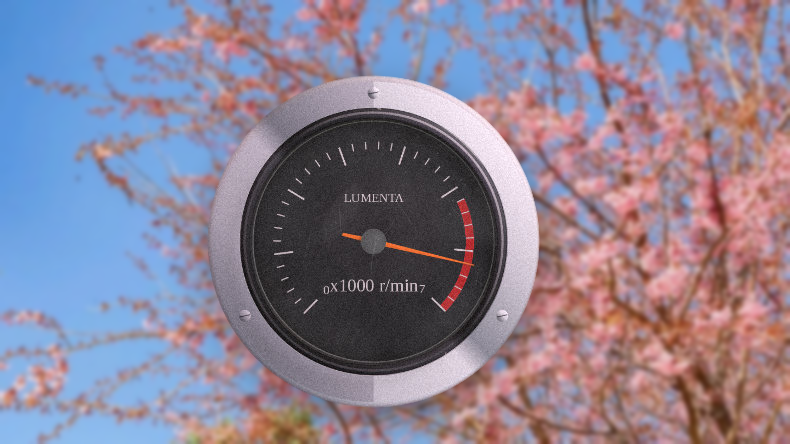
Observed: 6200 rpm
